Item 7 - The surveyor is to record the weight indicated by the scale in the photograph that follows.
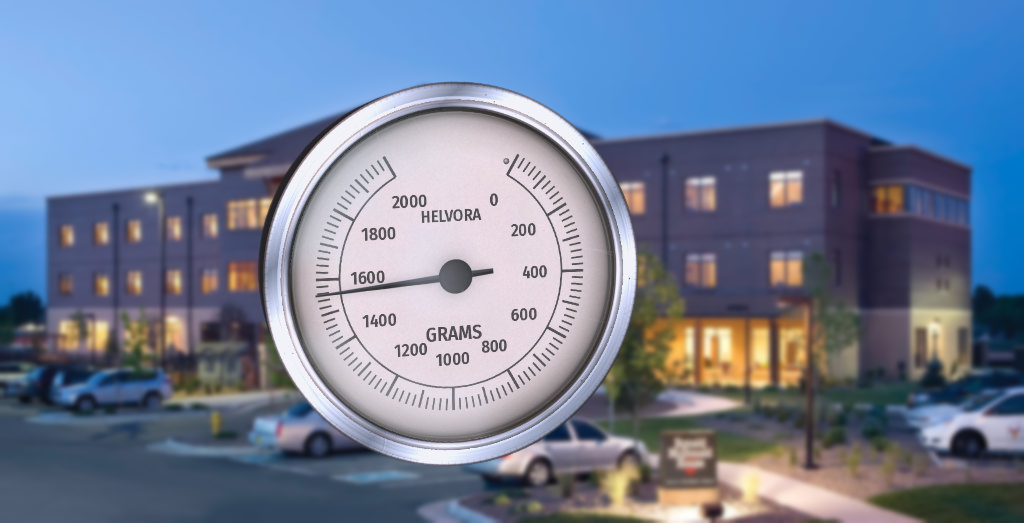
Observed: 1560 g
